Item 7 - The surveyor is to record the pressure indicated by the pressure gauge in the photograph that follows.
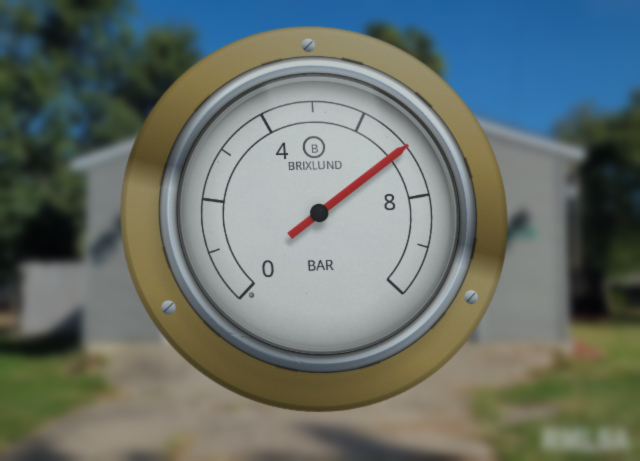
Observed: 7 bar
